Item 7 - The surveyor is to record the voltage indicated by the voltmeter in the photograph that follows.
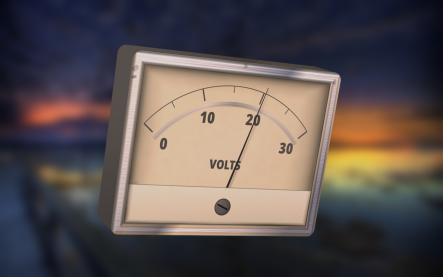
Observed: 20 V
